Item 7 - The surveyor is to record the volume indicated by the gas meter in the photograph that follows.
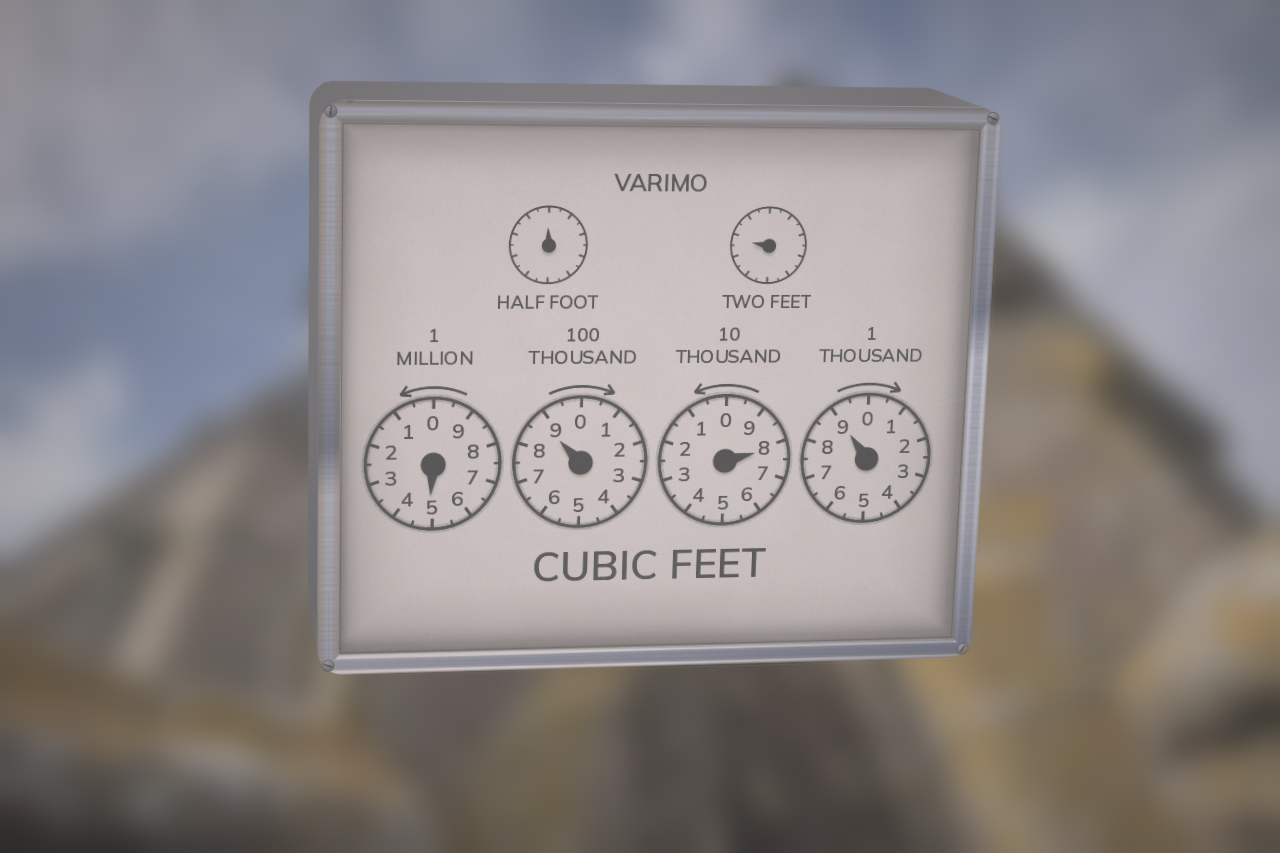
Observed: 487900 ft³
